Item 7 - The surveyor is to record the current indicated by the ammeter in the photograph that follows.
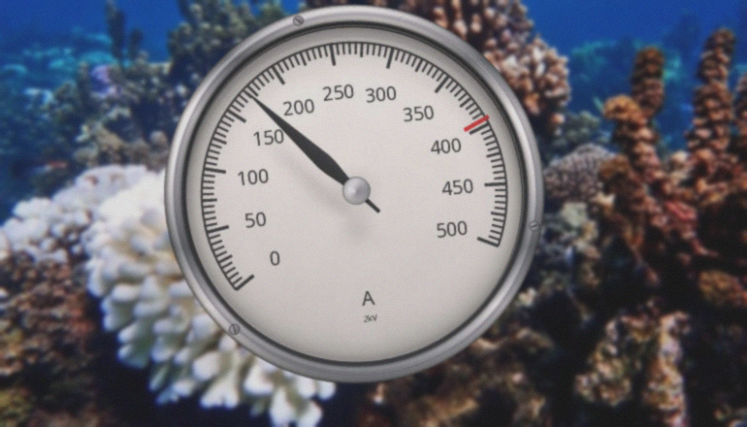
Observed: 170 A
